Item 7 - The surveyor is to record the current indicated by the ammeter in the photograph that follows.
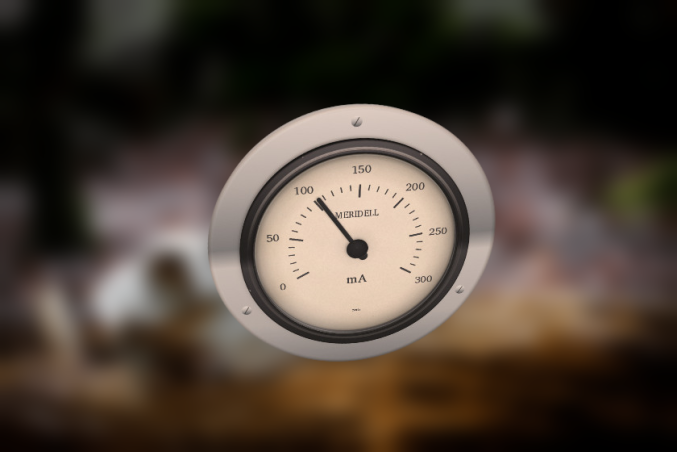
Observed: 105 mA
